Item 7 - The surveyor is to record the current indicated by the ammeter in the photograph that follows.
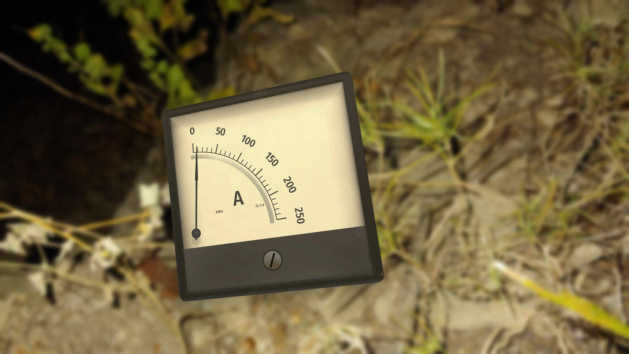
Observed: 10 A
